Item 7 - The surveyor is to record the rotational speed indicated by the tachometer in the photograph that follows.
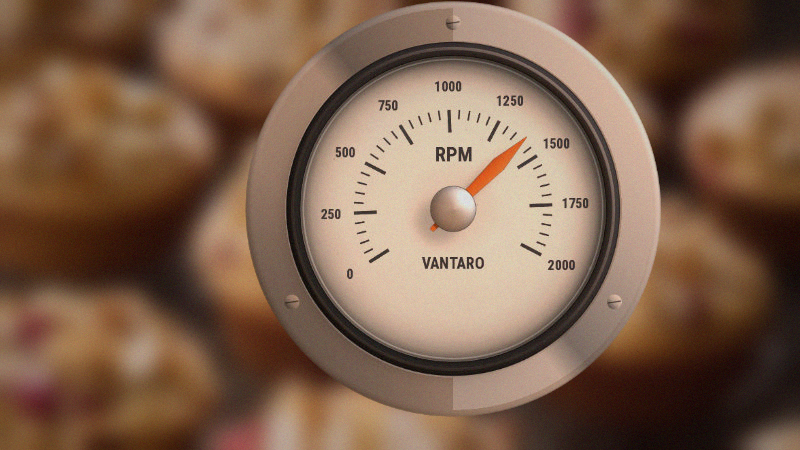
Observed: 1400 rpm
